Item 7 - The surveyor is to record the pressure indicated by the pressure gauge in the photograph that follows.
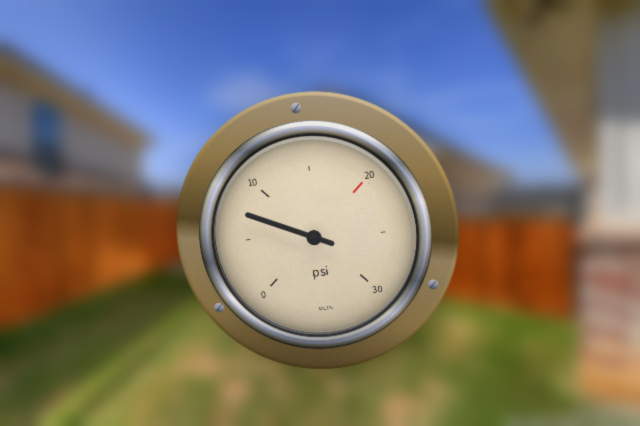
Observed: 7.5 psi
